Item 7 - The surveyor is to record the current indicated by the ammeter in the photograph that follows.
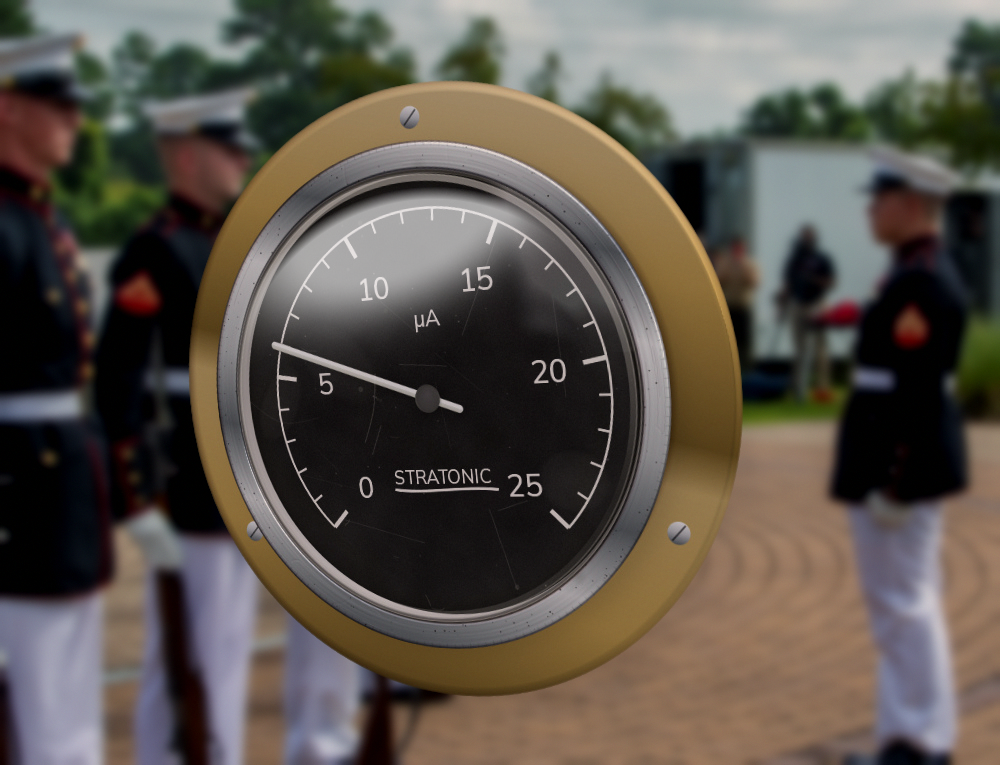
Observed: 6 µA
